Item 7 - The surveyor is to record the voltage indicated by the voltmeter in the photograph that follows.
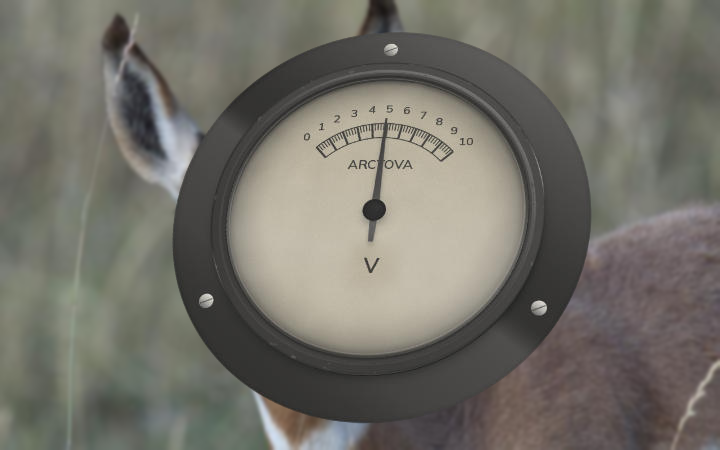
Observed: 5 V
